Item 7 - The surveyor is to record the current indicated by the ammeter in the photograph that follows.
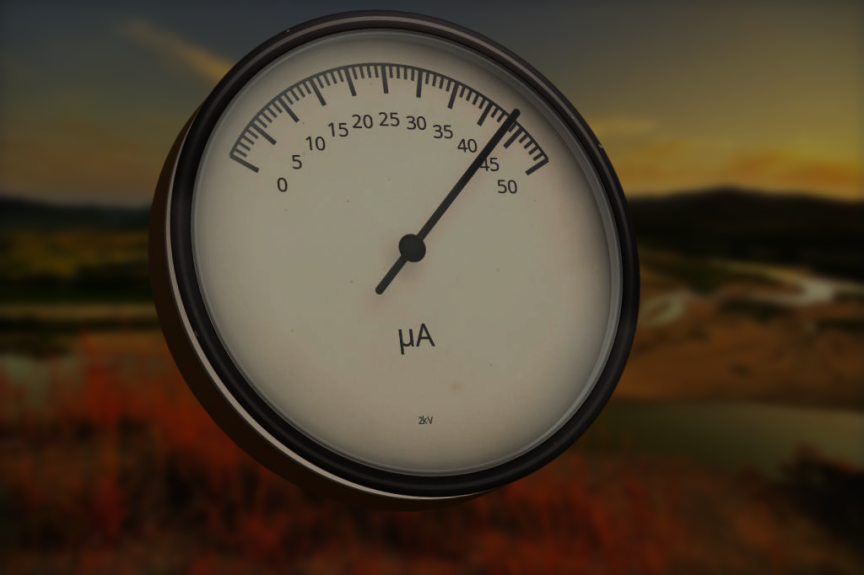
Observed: 43 µA
